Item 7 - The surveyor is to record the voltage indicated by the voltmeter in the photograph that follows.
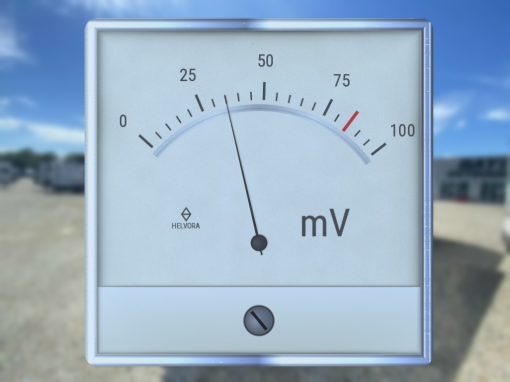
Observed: 35 mV
